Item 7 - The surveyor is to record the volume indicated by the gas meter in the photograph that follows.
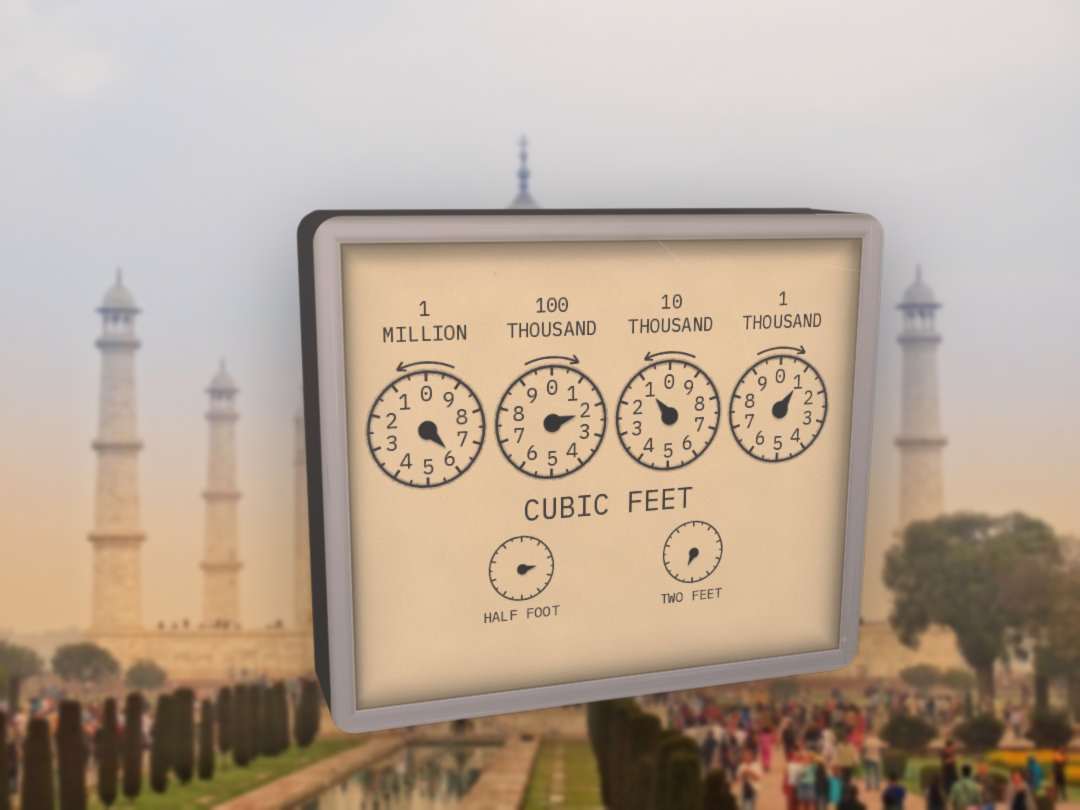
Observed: 621100 ft³
